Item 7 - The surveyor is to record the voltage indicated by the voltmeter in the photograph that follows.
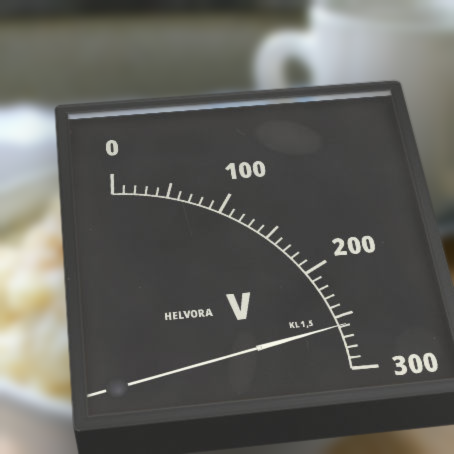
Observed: 260 V
